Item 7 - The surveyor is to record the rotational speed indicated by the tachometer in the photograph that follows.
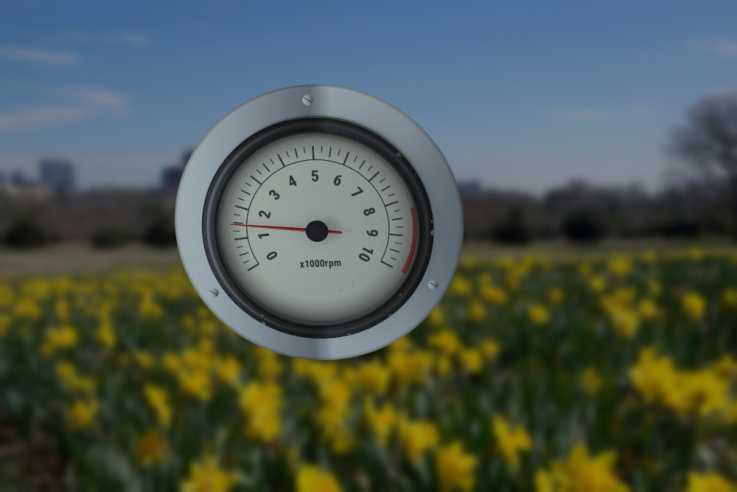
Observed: 1500 rpm
